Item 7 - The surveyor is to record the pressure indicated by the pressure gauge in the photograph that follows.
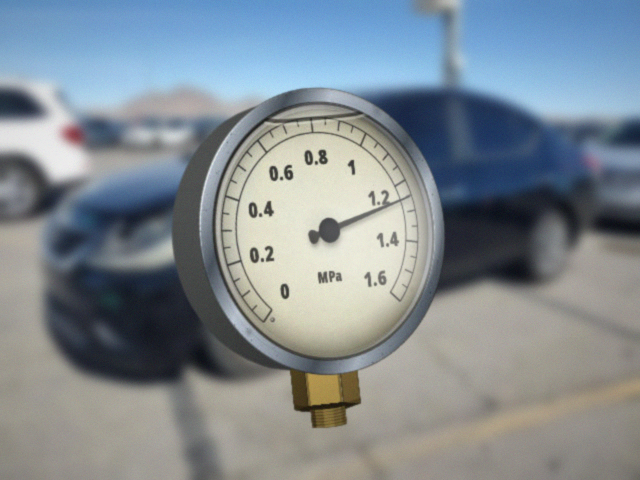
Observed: 1.25 MPa
